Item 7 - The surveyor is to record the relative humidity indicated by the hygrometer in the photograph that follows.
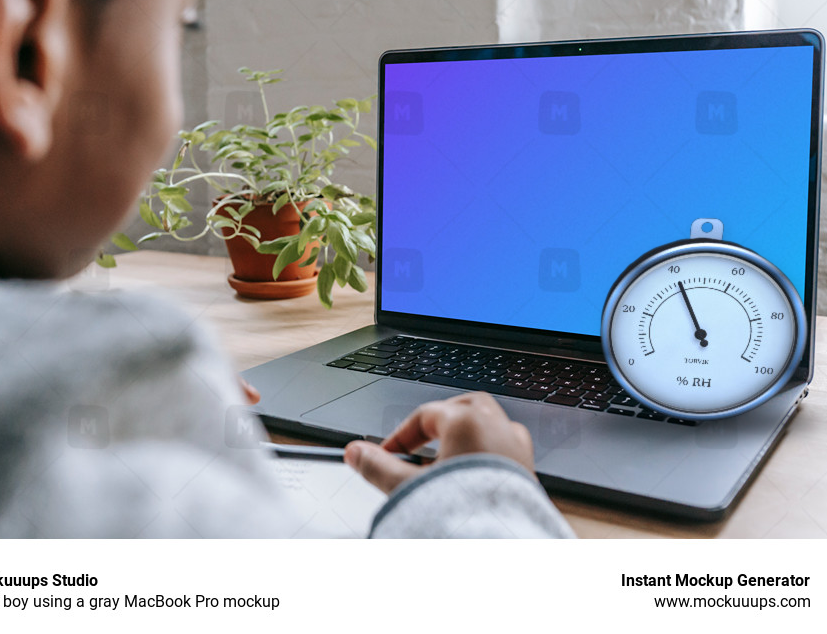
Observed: 40 %
